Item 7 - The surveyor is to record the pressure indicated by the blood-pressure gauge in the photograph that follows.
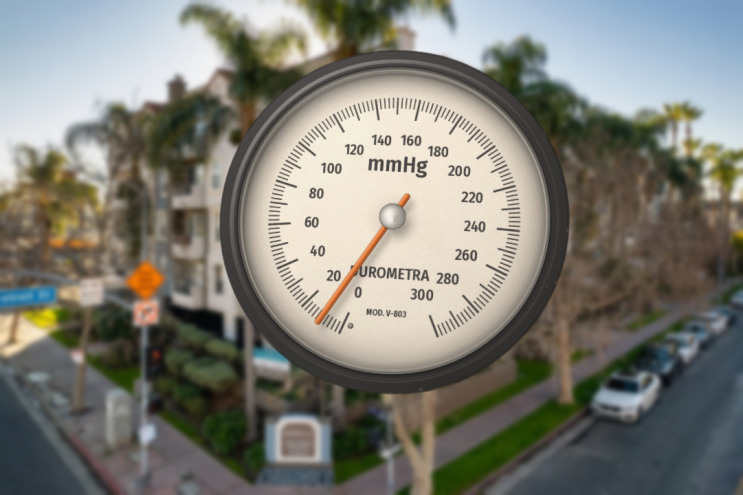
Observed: 10 mmHg
